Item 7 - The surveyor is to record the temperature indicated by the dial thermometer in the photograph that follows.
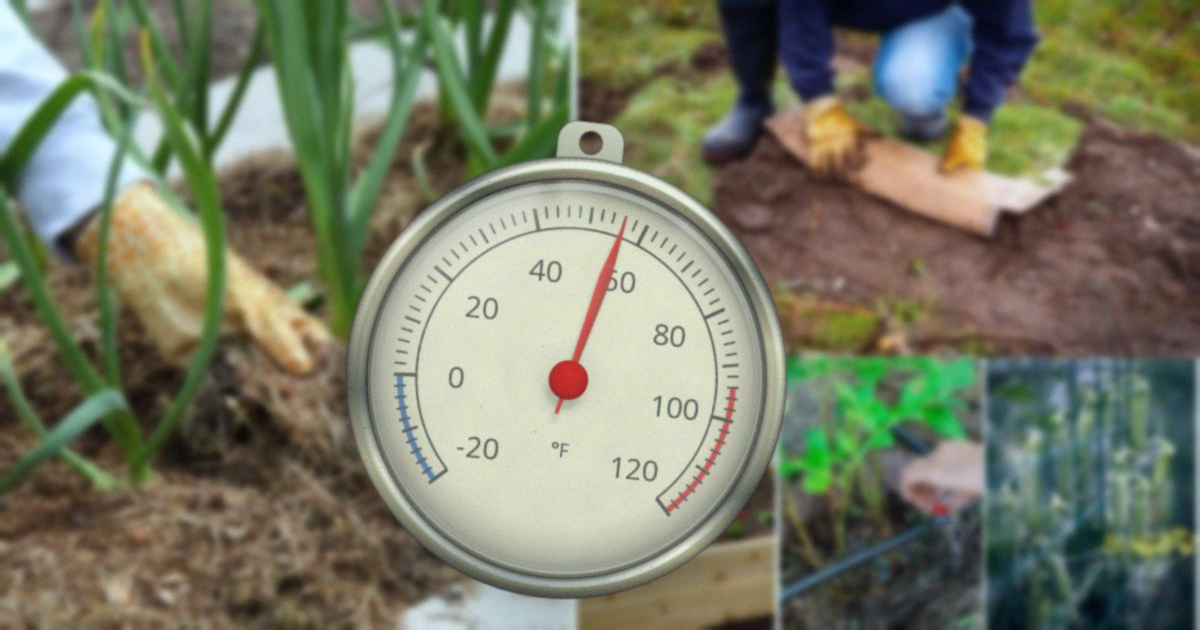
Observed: 56 °F
